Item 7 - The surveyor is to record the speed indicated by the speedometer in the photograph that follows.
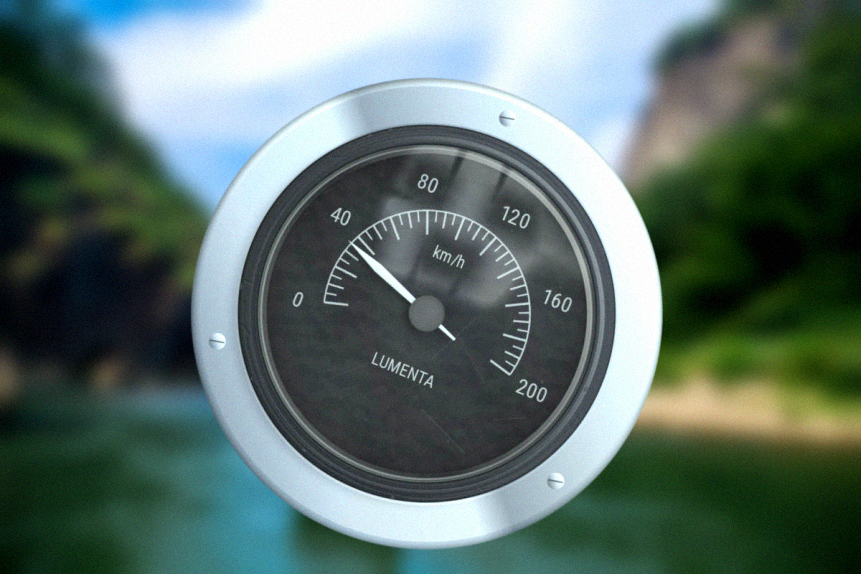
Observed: 35 km/h
